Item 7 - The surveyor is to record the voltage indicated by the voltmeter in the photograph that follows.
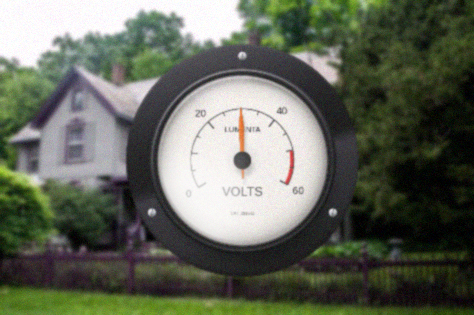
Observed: 30 V
